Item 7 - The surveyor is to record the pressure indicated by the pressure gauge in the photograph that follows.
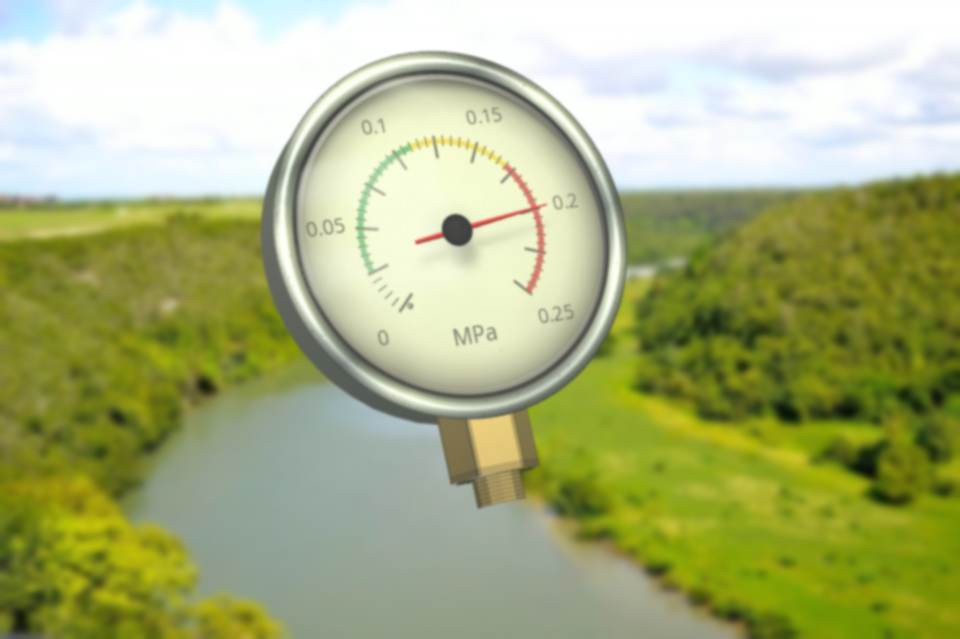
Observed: 0.2 MPa
